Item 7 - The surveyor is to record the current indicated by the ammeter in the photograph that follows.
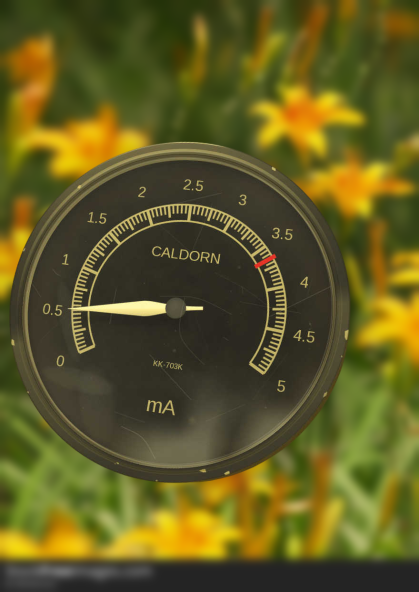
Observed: 0.5 mA
